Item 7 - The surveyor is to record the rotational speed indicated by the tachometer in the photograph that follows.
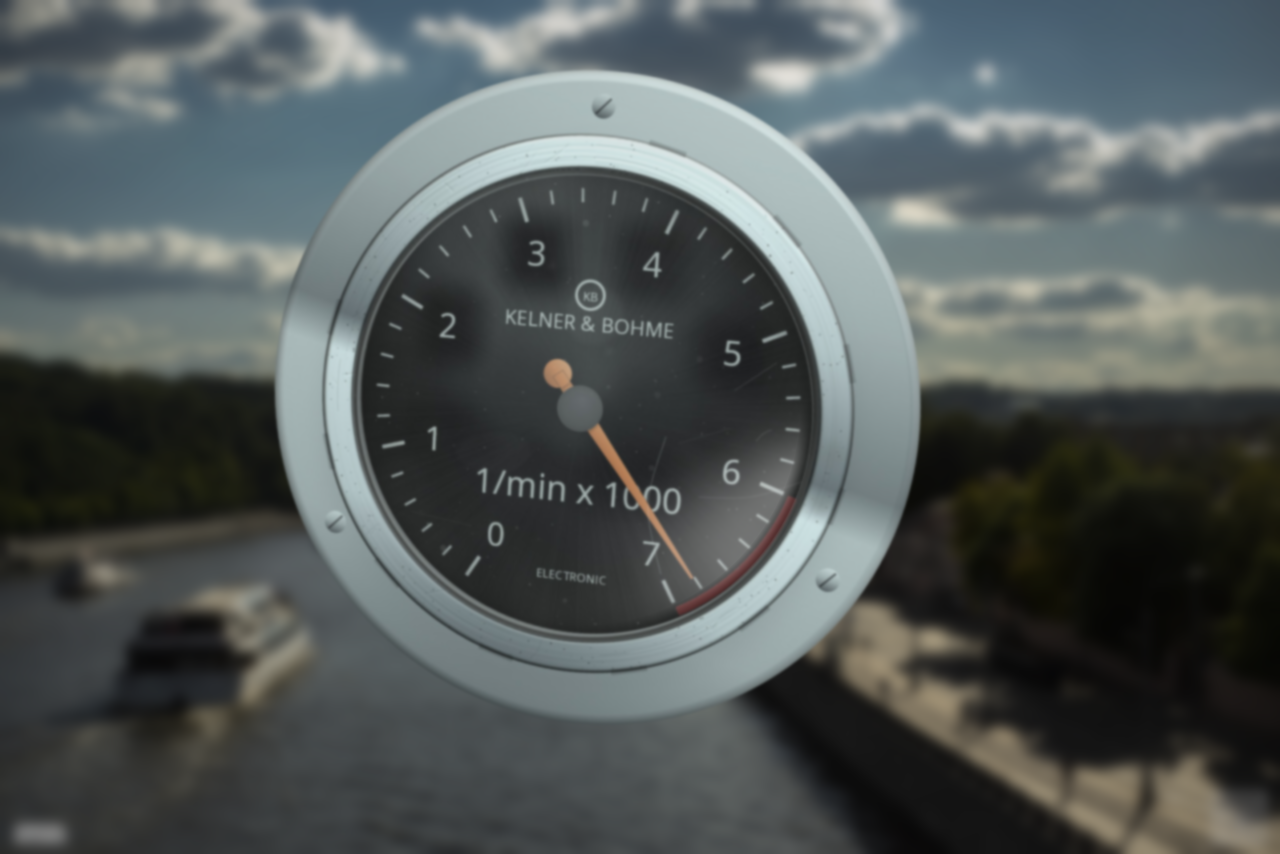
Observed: 6800 rpm
